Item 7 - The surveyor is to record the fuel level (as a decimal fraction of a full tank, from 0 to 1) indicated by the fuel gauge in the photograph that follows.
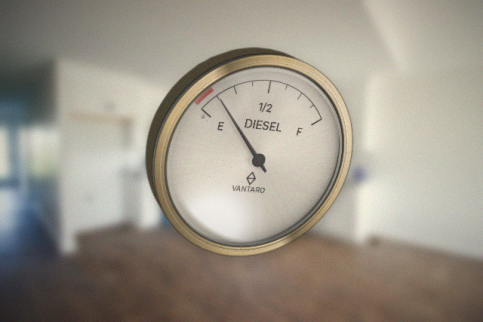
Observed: 0.125
